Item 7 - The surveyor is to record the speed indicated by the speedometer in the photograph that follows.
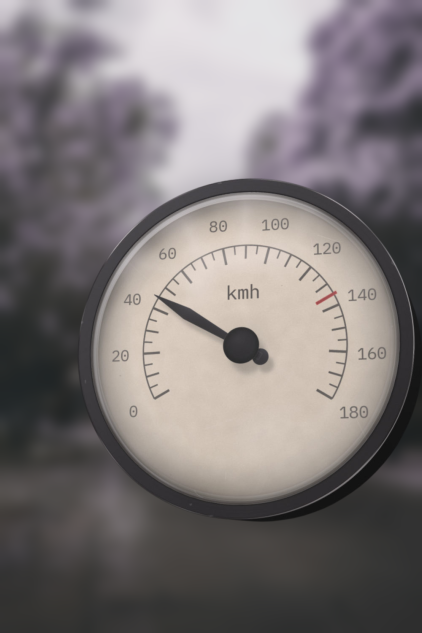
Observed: 45 km/h
